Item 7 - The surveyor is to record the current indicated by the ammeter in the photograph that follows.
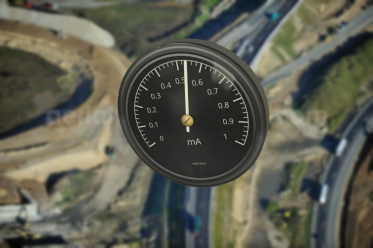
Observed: 0.54 mA
